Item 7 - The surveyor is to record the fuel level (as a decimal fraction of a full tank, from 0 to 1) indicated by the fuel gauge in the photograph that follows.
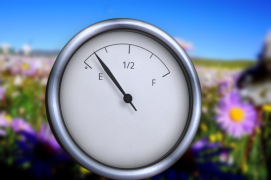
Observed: 0.125
